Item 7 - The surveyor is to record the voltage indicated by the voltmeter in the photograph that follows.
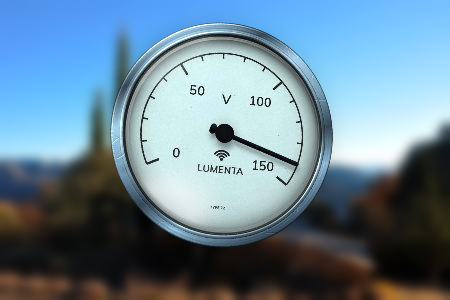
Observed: 140 V
